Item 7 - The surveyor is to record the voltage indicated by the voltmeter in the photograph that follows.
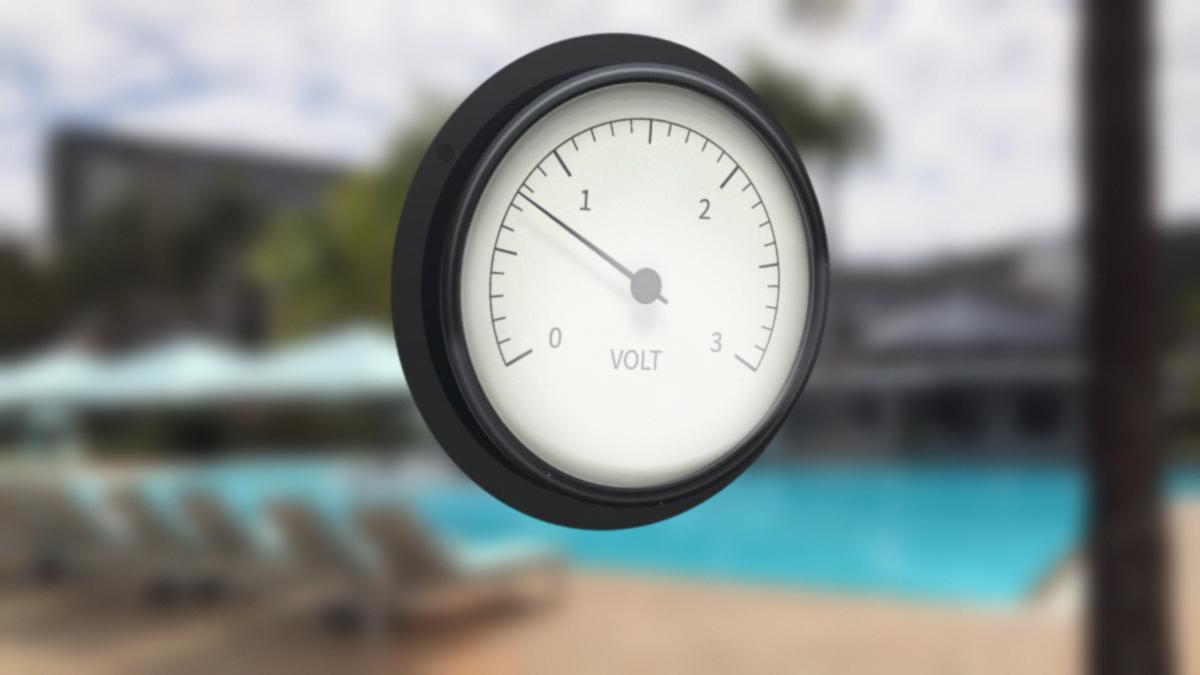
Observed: 0.75 V
